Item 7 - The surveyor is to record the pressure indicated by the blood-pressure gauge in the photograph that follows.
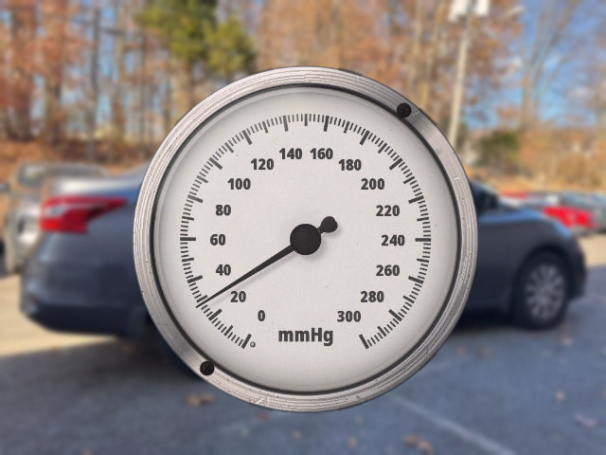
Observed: 28 mmHg
